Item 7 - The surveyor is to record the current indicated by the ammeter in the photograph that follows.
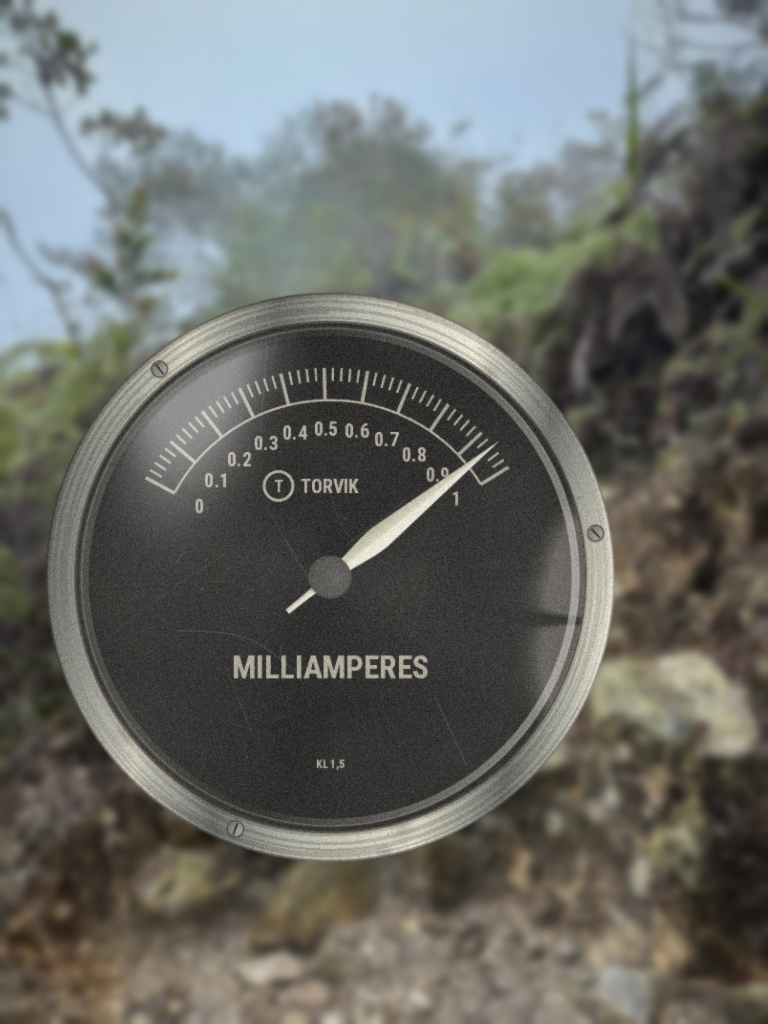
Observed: 0.94 mA
